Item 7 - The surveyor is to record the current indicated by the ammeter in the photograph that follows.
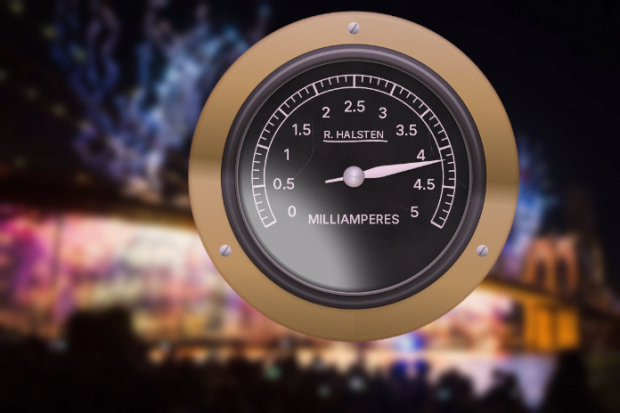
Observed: 4.15 mA
